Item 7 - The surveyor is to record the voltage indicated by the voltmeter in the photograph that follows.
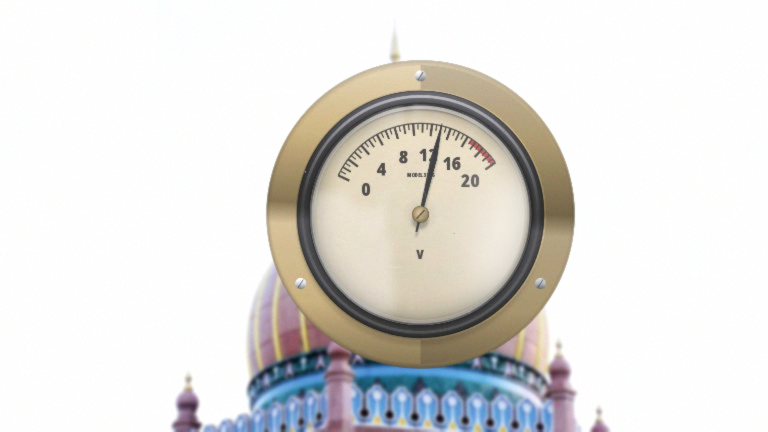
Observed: 13 V
